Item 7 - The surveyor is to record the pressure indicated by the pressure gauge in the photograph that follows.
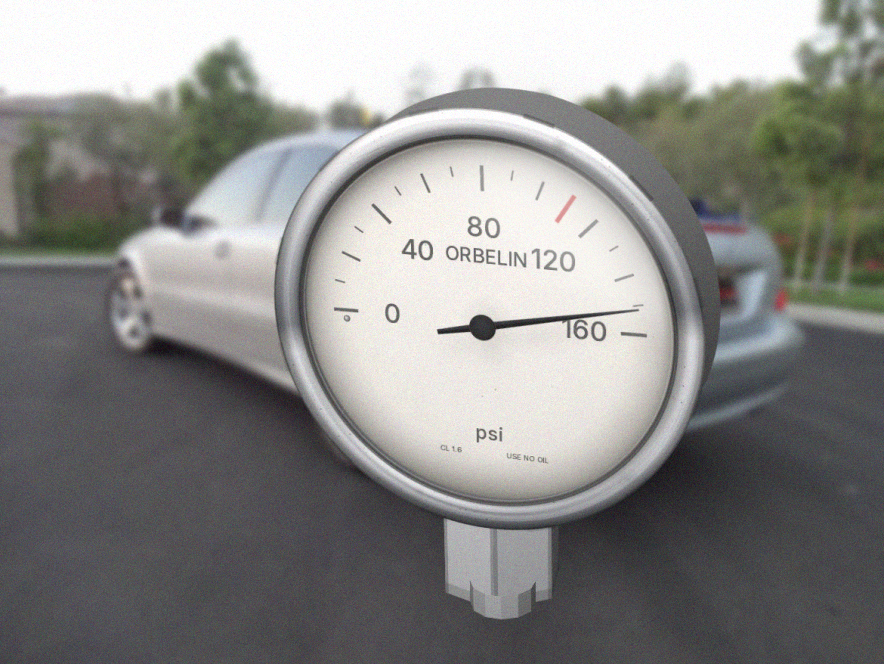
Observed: 150 psi
